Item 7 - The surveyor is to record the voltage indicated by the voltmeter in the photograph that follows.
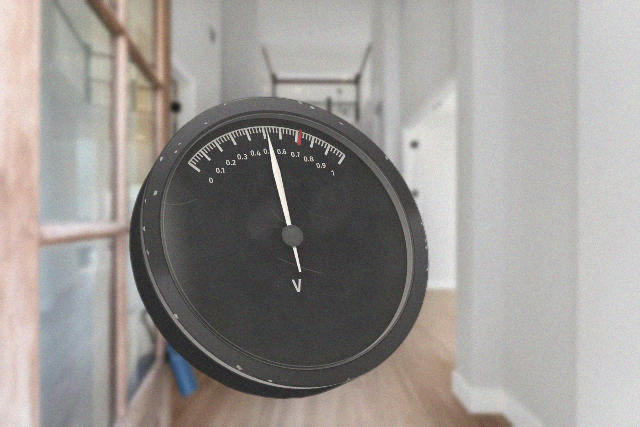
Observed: 0.5 V
